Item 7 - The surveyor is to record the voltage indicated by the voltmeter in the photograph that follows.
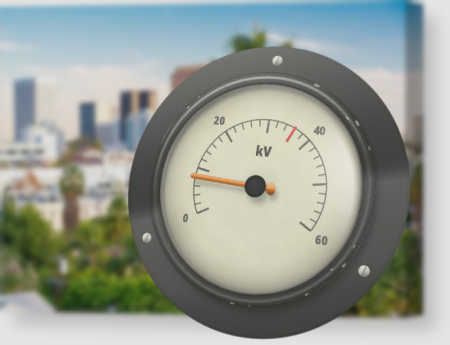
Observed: 8 kV
